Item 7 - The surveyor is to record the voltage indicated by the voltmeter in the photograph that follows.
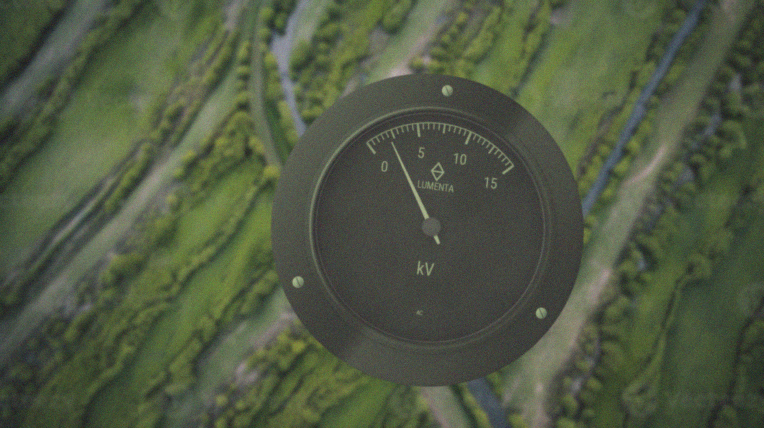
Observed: 2 kV
